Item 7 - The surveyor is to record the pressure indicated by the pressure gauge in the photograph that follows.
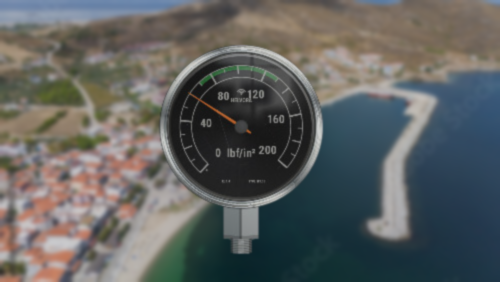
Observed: 60 psi
